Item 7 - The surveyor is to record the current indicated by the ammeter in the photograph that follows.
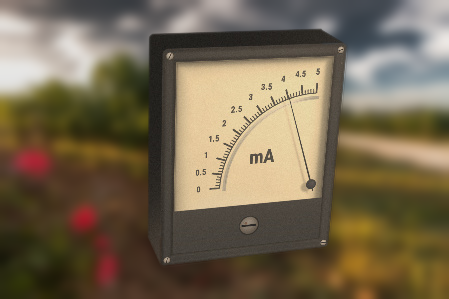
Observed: 4 mA
